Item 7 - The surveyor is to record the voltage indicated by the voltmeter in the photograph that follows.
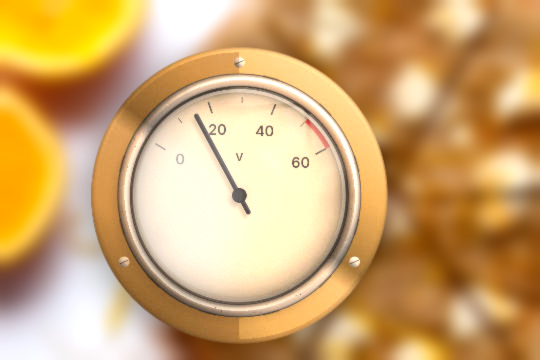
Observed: 15 V
